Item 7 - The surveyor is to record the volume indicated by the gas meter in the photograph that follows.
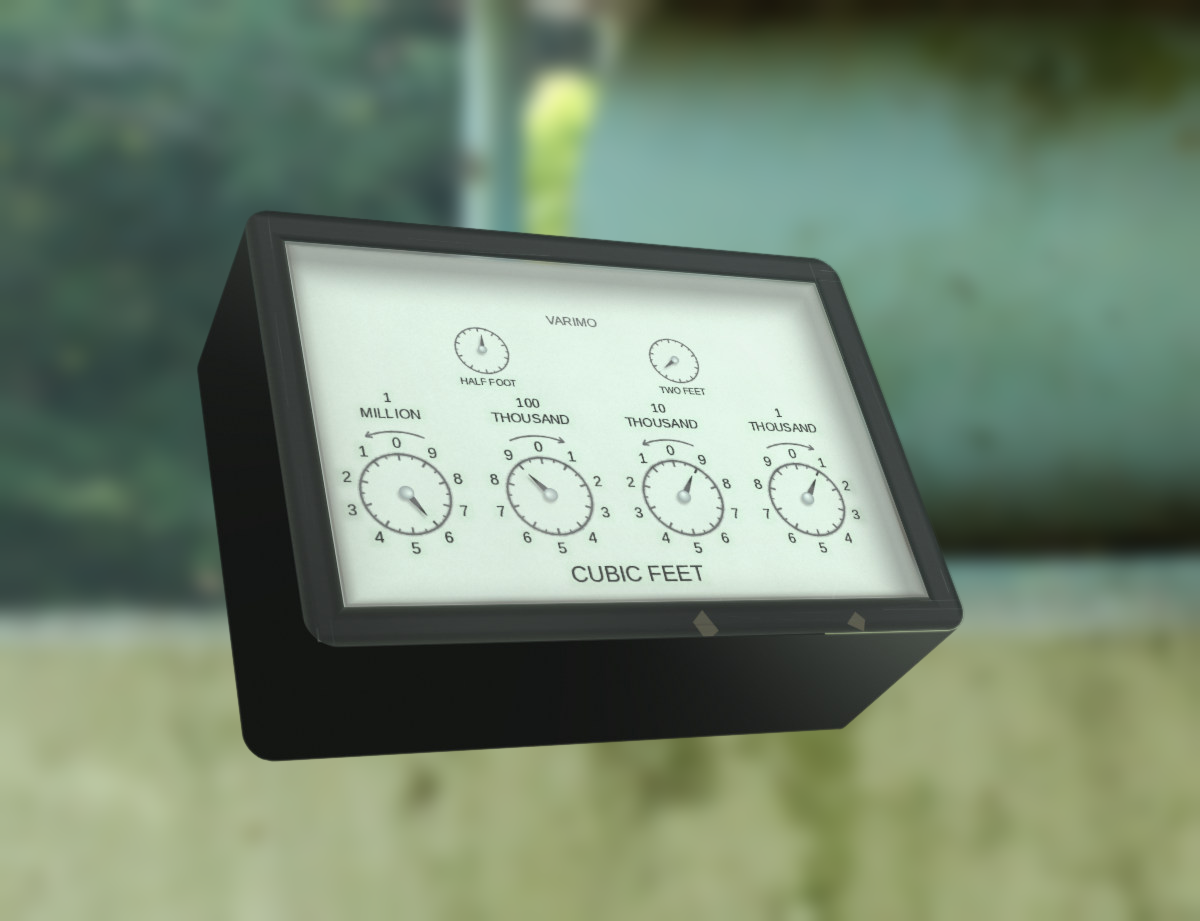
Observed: 589100 ft³
